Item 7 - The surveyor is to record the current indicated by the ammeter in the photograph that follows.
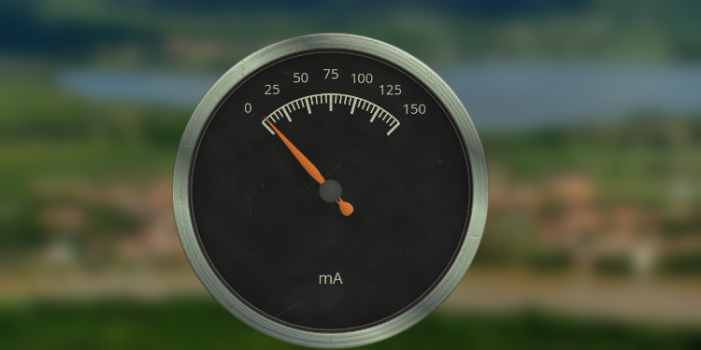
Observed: 5 mA
